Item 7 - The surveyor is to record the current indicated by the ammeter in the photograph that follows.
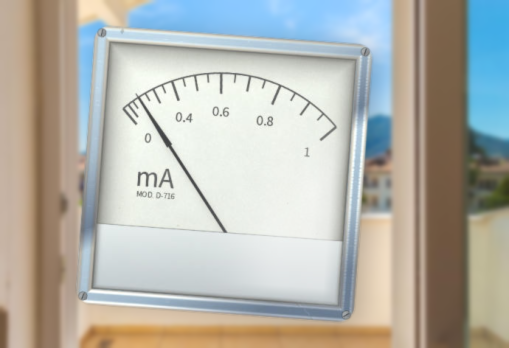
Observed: 0.2 mA
